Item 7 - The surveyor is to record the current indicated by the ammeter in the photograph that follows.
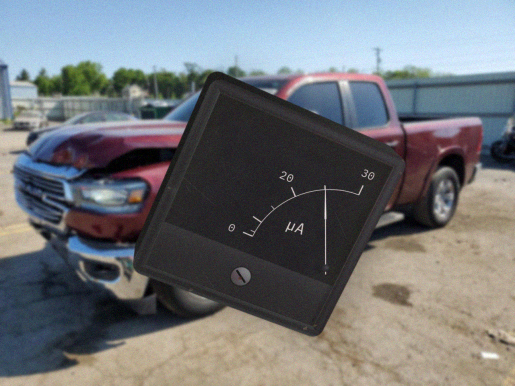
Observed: 25 µA
